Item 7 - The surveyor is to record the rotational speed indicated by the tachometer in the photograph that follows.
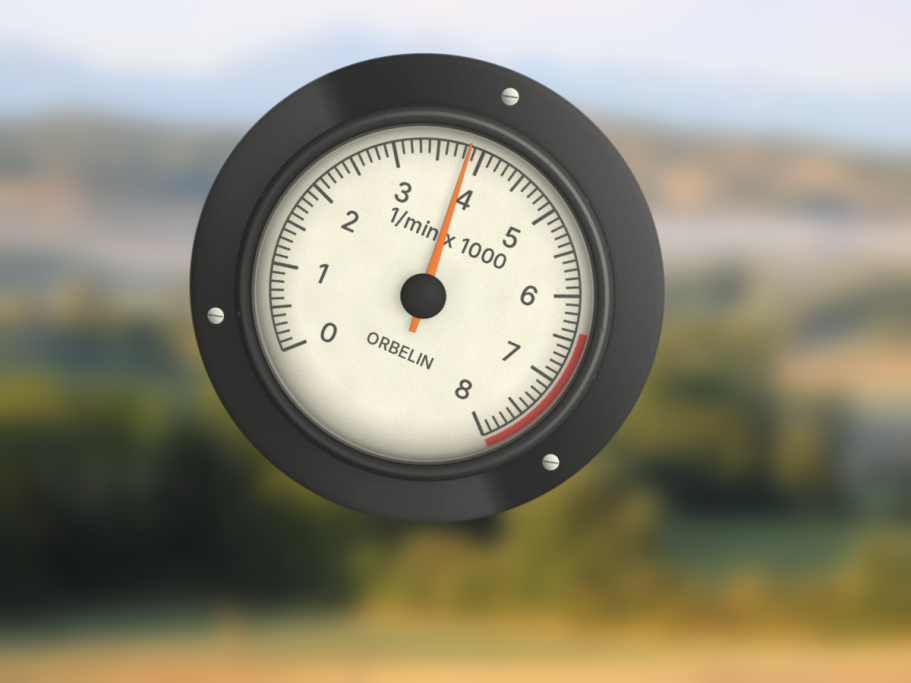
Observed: 3850 rpm
